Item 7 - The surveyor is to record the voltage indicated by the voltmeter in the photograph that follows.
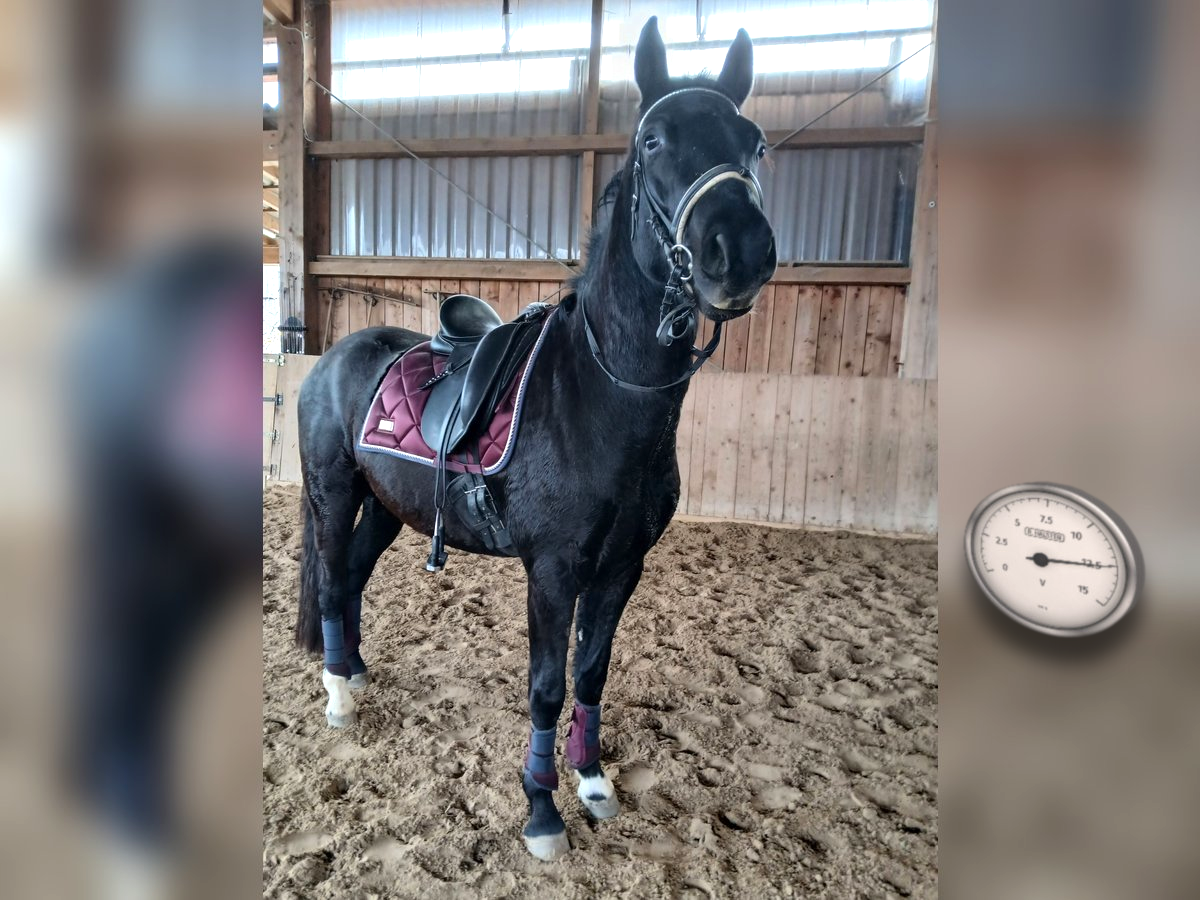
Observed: 12.5 V
